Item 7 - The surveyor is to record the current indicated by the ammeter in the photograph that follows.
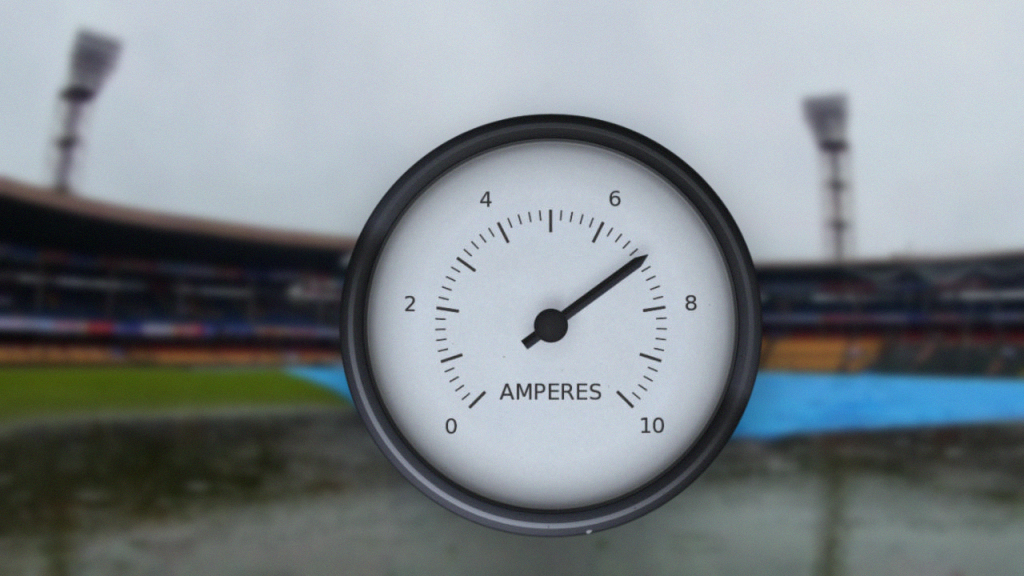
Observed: 7 A
